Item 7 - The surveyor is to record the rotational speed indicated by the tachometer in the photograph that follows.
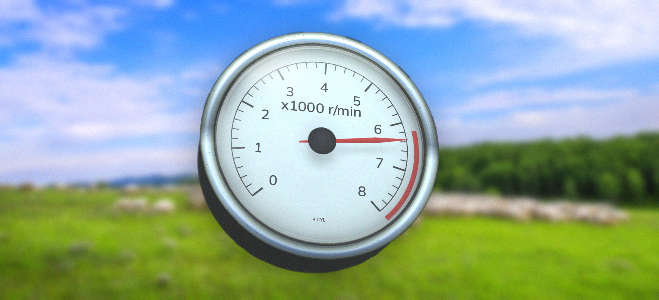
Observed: 6400 rpm
